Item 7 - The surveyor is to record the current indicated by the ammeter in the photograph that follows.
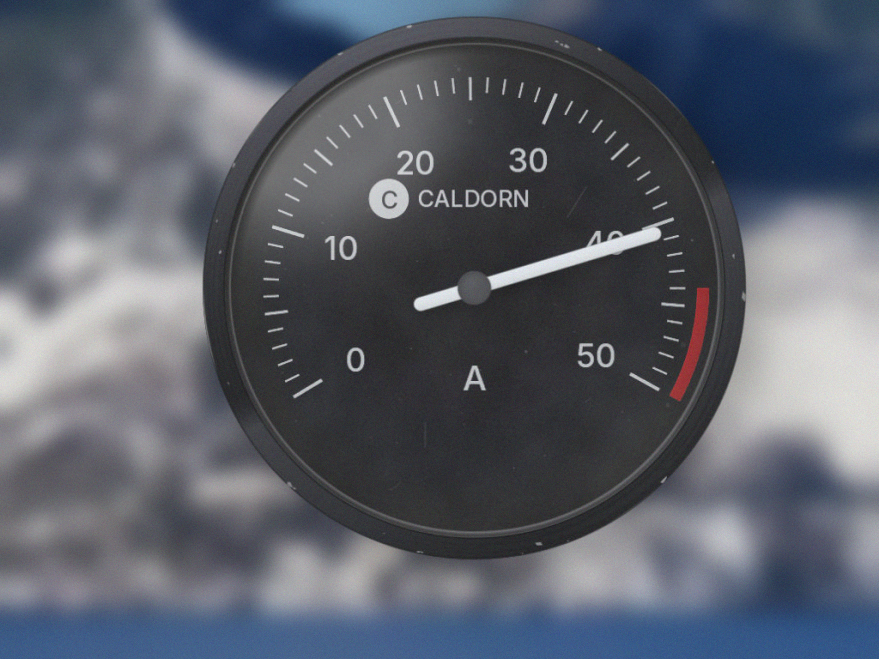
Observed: 40.5 A
